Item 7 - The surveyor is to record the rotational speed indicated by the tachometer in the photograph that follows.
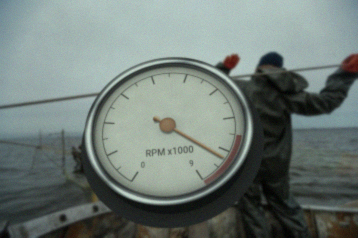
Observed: 8250 rpm
